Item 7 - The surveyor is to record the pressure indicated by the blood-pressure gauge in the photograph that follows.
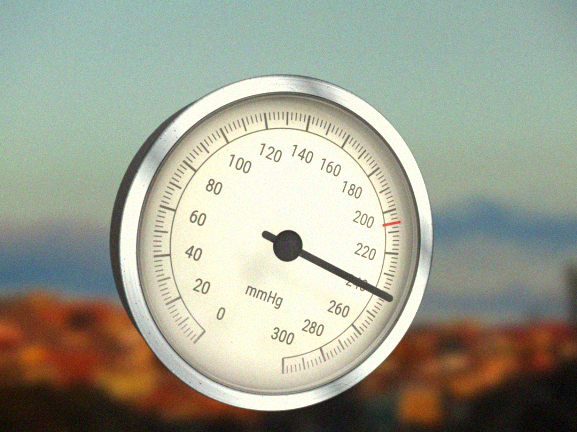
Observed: 240 mmHg
